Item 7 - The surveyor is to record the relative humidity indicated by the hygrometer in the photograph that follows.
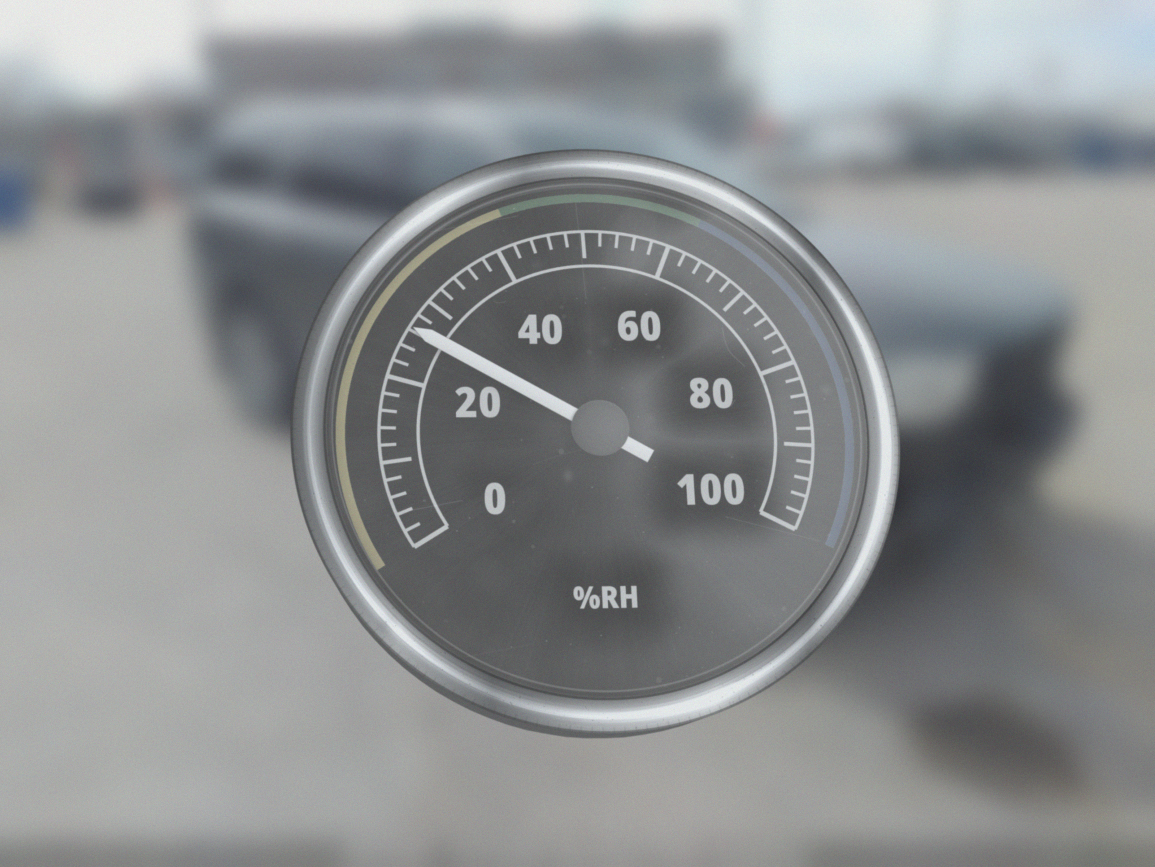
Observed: 26 %
